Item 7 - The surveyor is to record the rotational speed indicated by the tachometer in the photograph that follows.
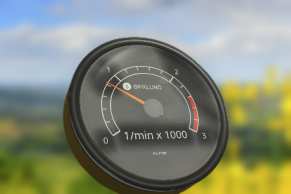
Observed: 800 rpm
